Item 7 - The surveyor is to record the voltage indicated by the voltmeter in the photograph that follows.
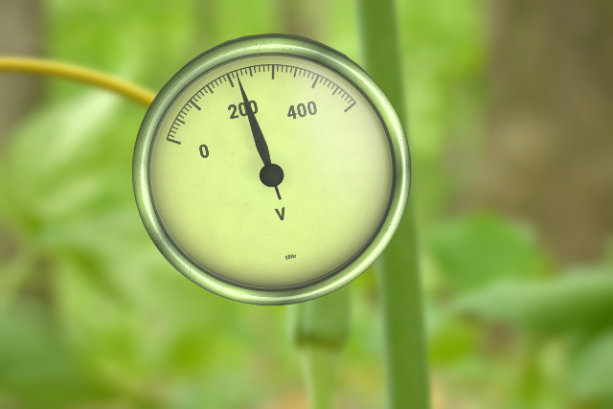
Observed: 220 V
